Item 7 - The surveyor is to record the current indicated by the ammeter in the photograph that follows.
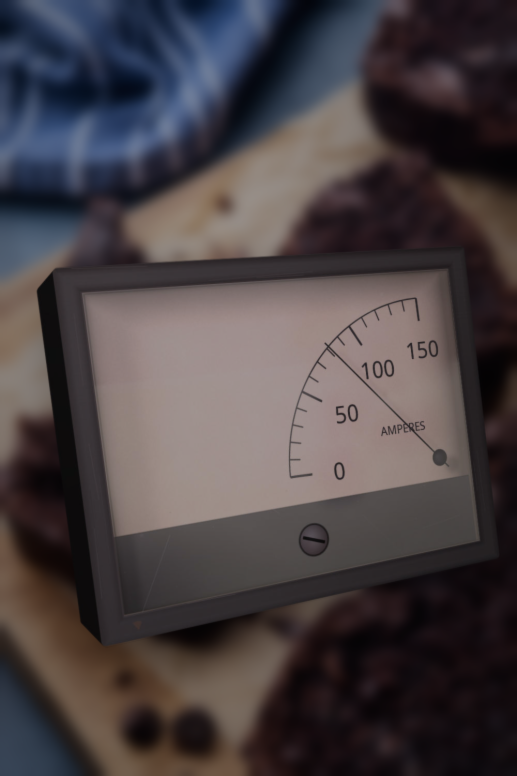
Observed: 80 A
